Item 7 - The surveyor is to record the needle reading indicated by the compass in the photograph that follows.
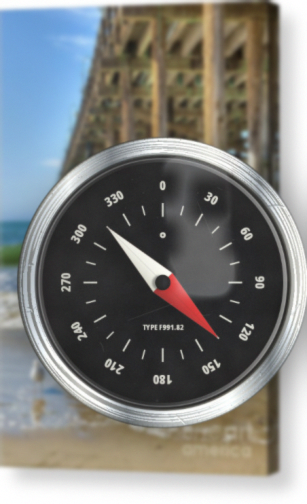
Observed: 135 °
